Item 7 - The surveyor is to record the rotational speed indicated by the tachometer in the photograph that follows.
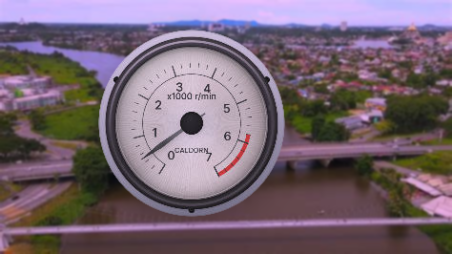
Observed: 500 rpm
